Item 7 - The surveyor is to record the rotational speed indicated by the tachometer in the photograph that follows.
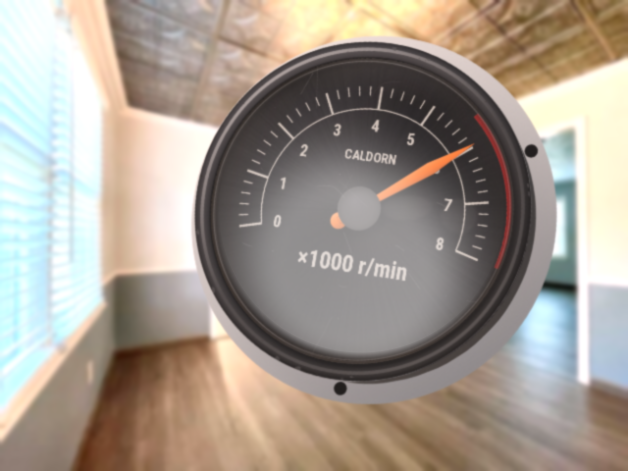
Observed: 6000 rpm
